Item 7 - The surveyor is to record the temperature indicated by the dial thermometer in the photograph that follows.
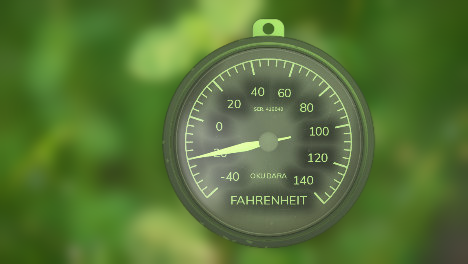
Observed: -20 °F
